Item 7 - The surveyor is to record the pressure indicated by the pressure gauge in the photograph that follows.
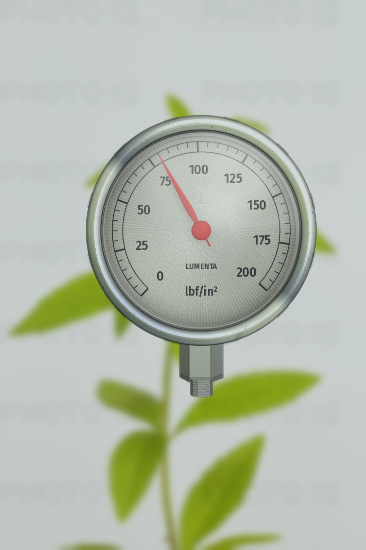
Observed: 80 psi
